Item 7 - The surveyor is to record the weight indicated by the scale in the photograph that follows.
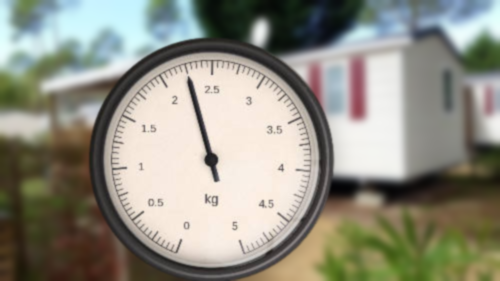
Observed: 2.25 kg
